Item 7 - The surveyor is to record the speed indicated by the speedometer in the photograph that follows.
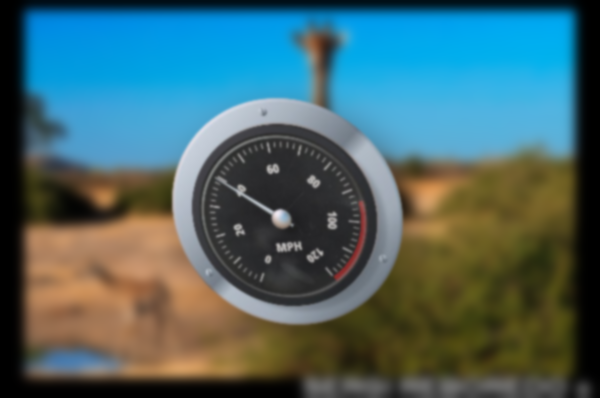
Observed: 40 mph
